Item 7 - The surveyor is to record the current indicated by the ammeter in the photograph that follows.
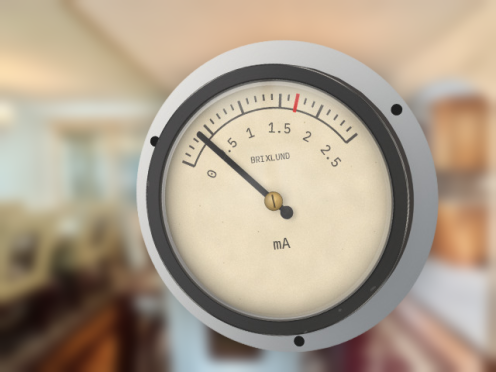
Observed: 0.4 mA
